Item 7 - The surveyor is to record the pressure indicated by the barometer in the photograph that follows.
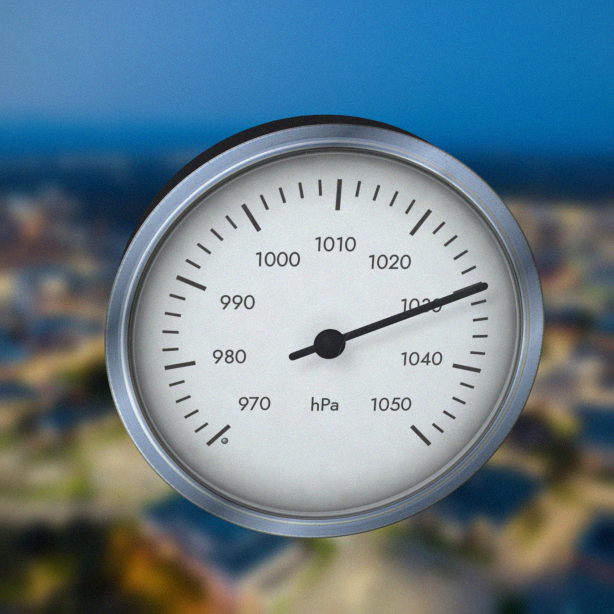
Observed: 1030 hPa
